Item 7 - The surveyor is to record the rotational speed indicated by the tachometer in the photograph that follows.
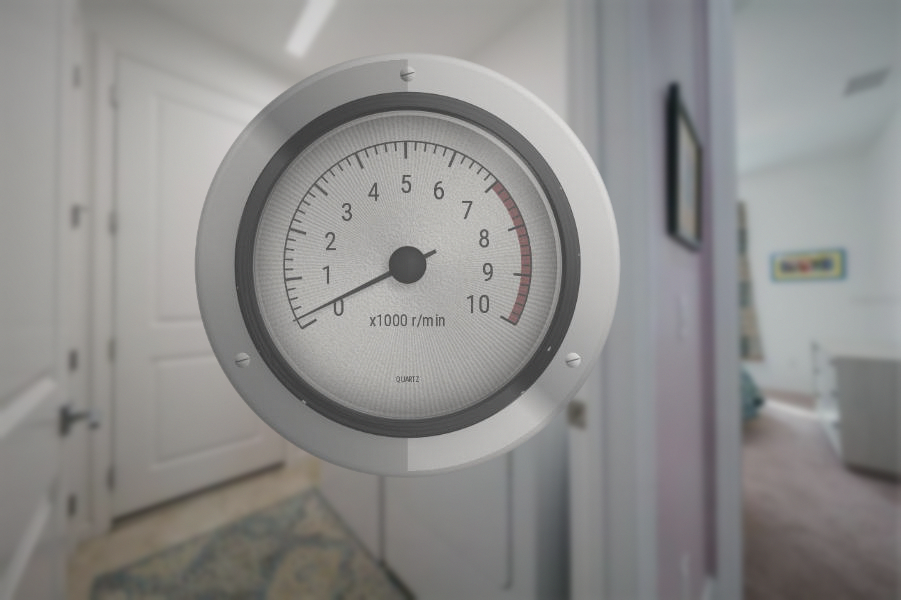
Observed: 200 rpm
